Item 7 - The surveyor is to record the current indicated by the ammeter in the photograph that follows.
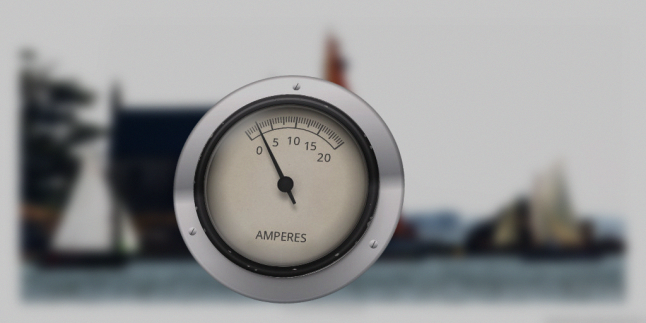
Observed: 2.5 A
